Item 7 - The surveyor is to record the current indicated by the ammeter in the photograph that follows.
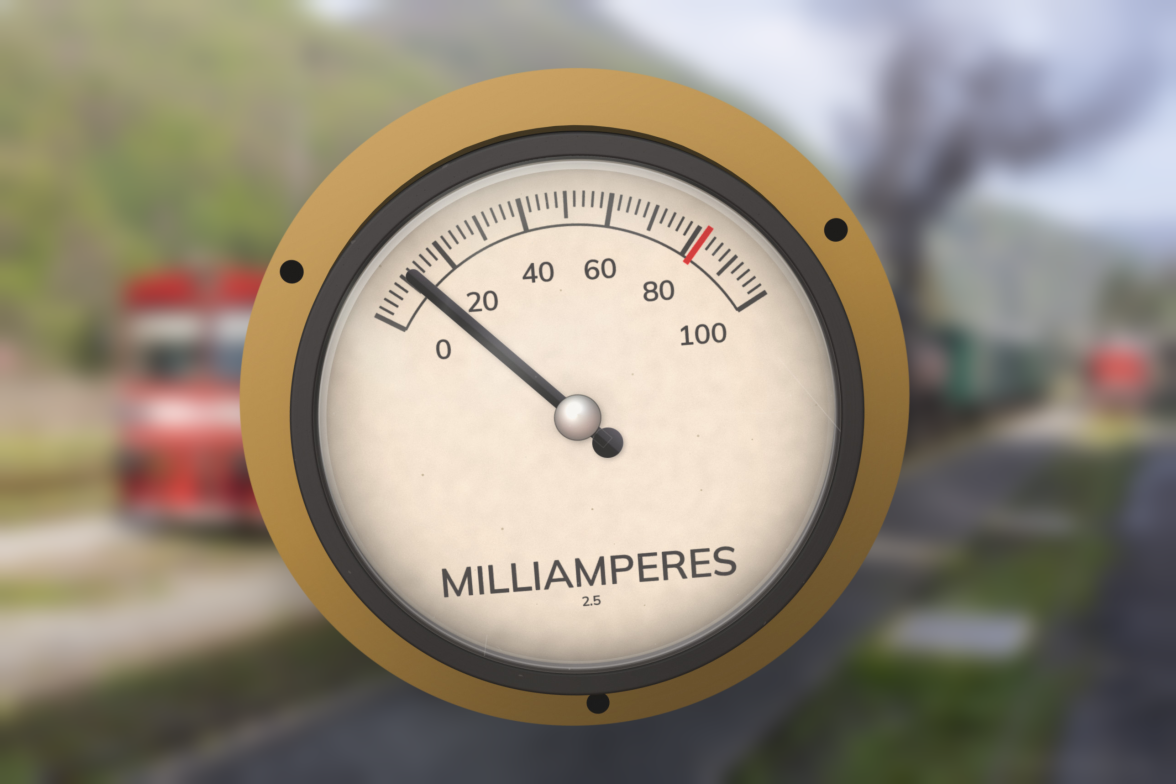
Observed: 12 mA
